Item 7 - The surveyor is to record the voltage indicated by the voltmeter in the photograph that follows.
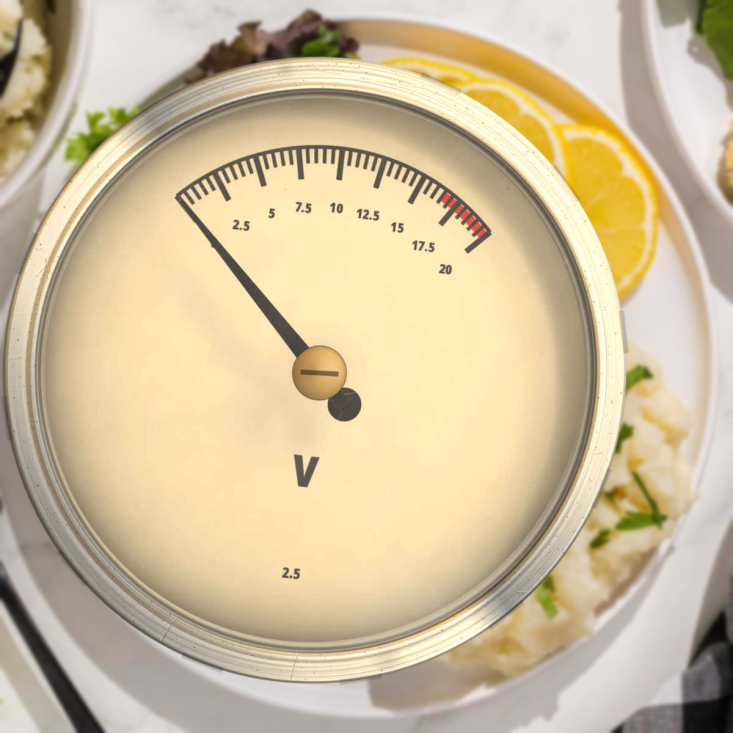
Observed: 0 V
